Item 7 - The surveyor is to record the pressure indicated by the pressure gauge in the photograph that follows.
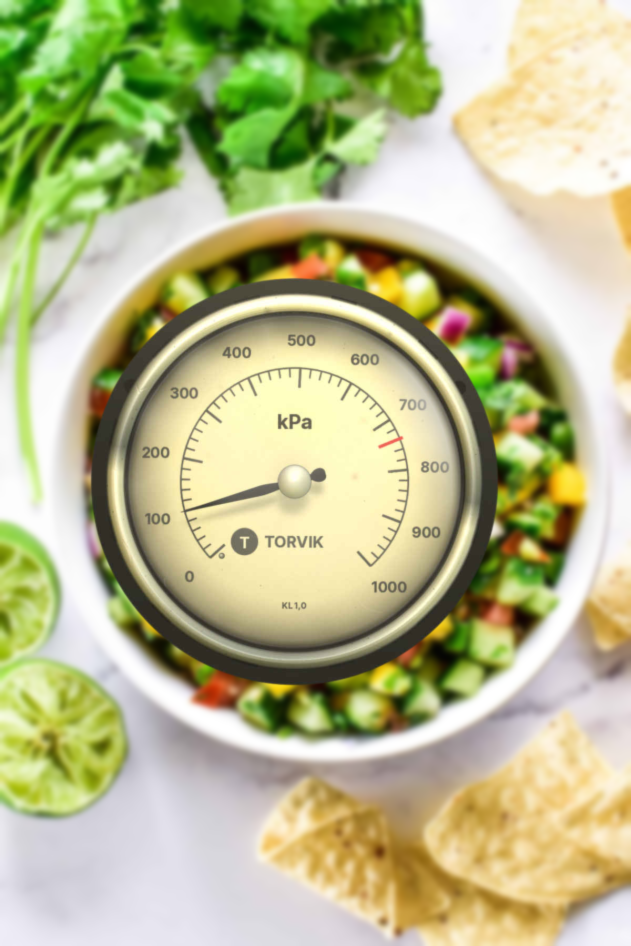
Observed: 100 kPa
